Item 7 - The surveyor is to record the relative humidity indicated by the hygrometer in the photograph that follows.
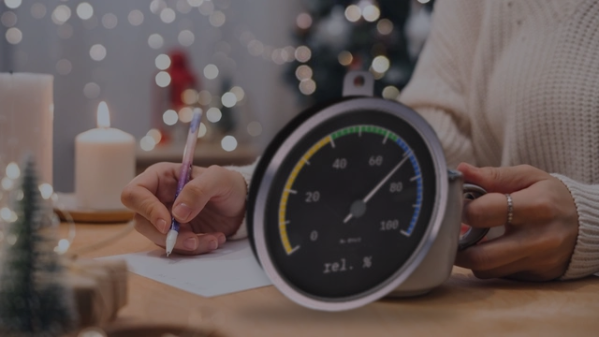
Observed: 70 %
